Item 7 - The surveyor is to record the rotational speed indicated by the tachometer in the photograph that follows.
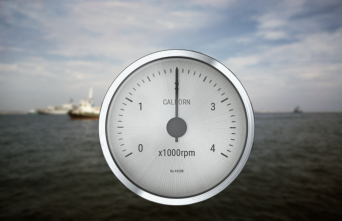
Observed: 2000 rpm
